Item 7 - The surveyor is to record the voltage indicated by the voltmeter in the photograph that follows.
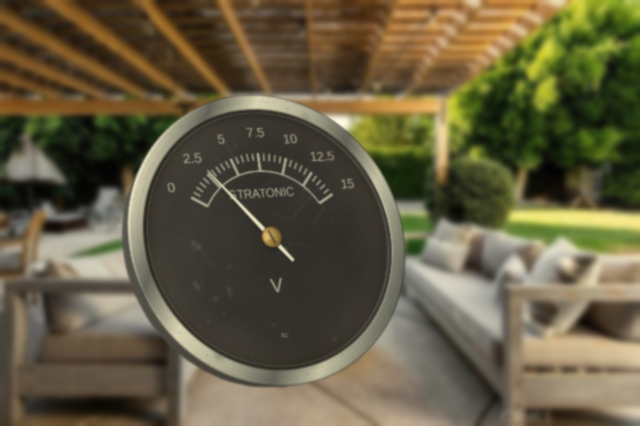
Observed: 2.5 V
